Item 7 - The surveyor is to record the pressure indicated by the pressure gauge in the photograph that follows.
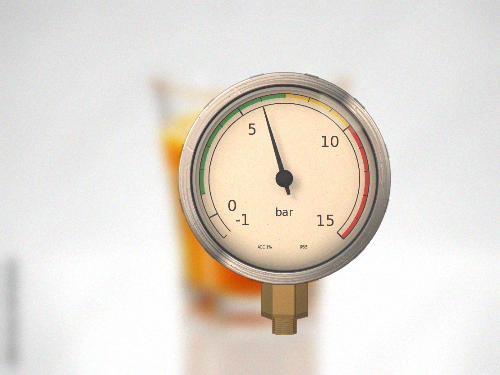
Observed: 6 bar
